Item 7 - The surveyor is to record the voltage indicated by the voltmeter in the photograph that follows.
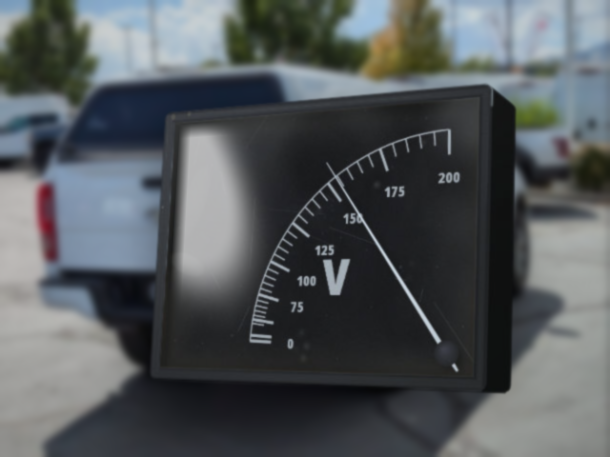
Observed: 155 V
